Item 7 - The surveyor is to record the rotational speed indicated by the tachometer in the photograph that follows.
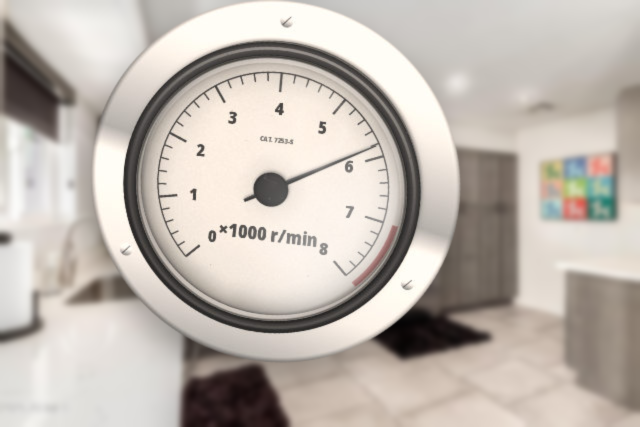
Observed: 5800 rpm
